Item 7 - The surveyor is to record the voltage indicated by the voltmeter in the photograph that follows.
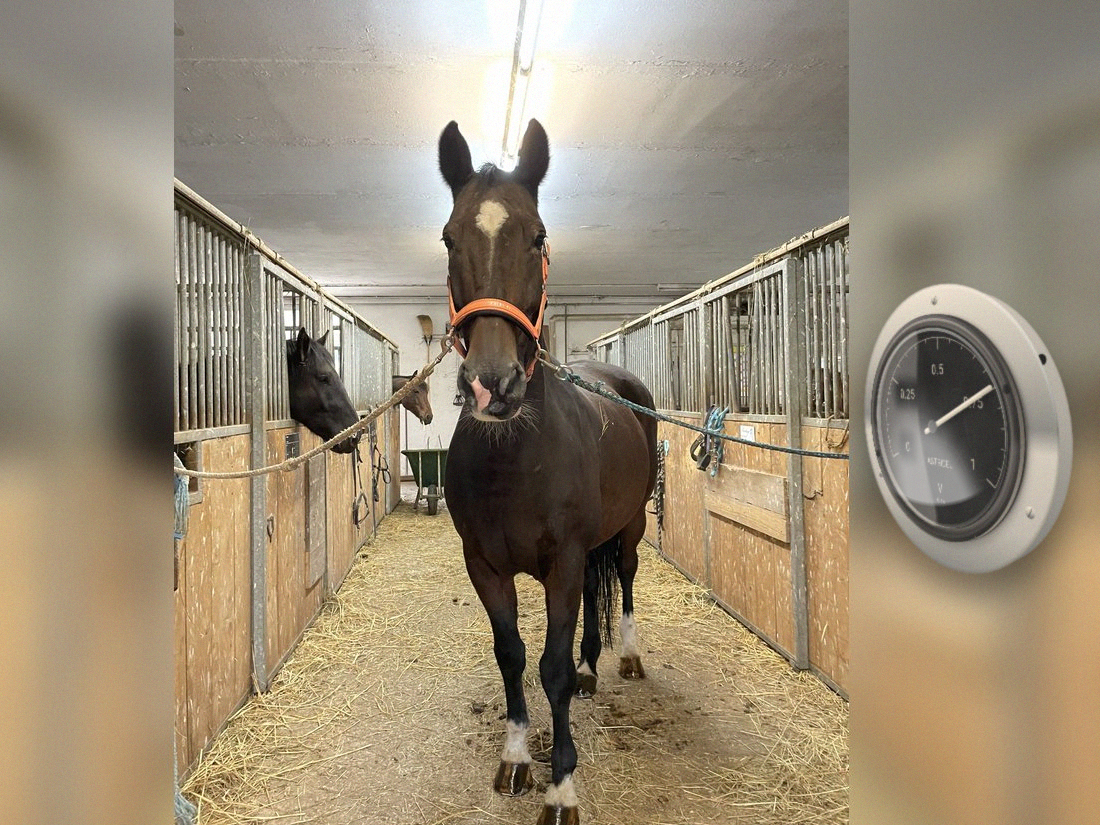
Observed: 0.75 V
